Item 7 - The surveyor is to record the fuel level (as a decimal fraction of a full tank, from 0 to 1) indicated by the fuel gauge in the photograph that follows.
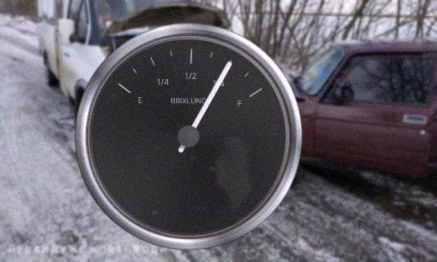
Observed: 0.75
